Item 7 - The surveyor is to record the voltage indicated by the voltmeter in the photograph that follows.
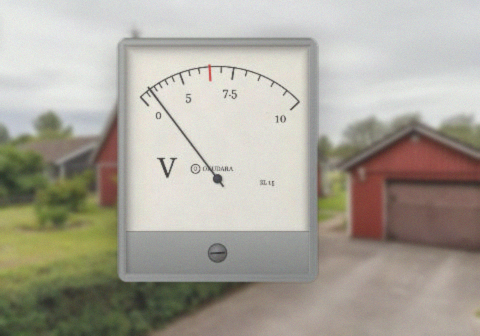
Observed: 2.5 V
